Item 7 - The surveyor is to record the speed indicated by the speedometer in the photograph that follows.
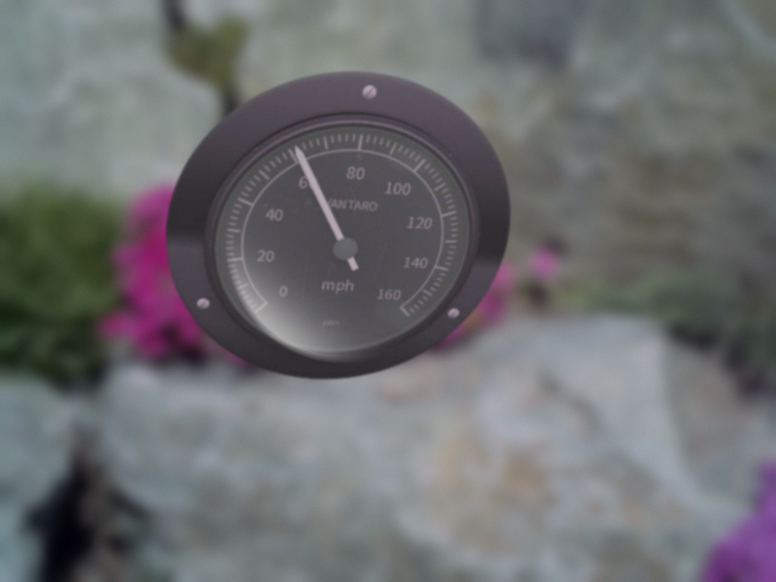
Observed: 62 mph
